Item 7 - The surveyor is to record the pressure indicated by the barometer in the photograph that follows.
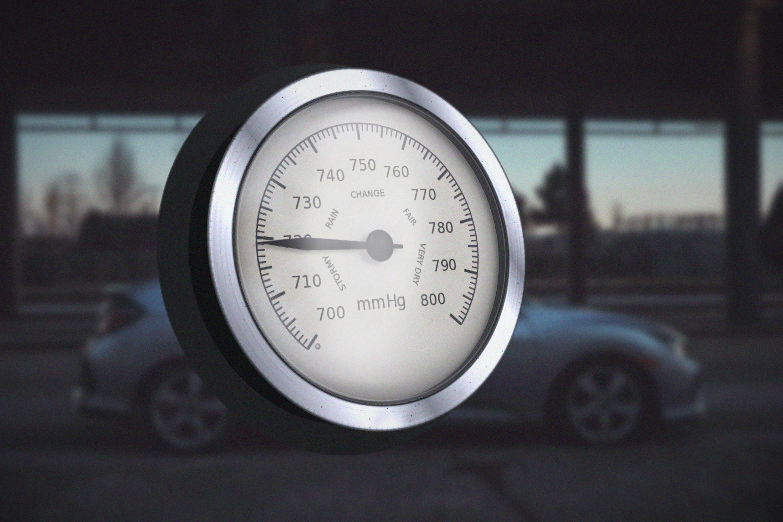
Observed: 719 mmHg
